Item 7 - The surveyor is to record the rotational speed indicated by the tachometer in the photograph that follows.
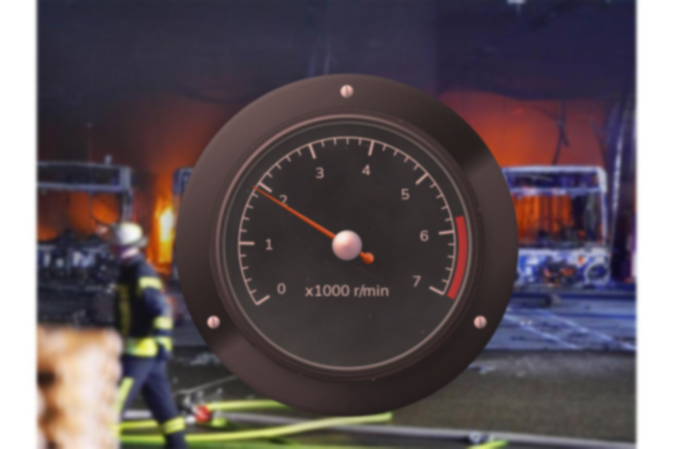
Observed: 1900 rpm
